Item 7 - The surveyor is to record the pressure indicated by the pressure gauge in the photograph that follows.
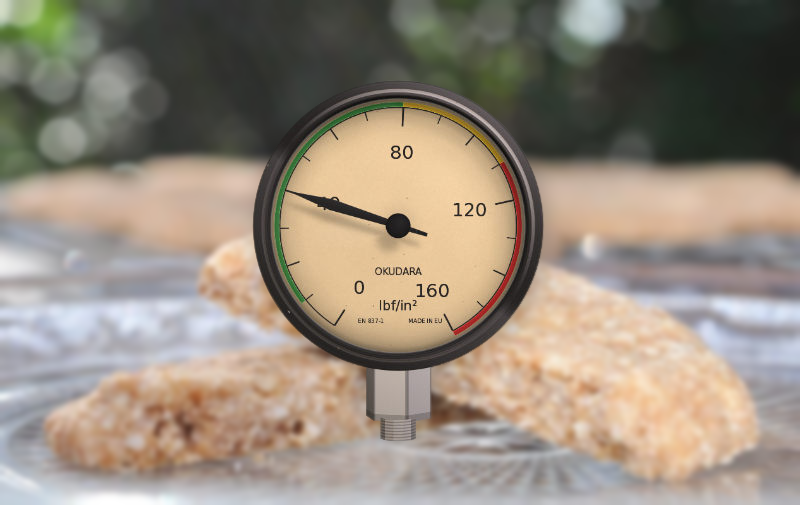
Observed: 40 psi
